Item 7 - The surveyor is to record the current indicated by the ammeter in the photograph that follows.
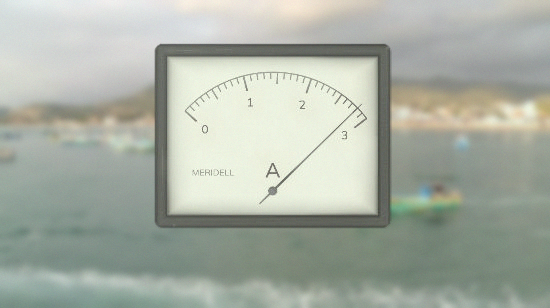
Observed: 2.8 A
